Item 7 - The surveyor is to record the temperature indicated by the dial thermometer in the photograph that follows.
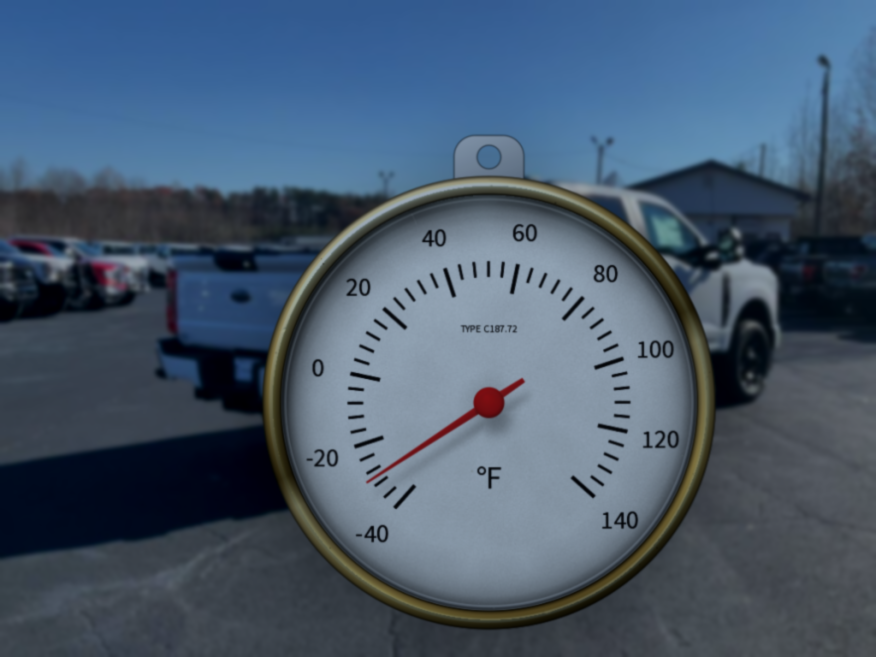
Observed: -30 °F
